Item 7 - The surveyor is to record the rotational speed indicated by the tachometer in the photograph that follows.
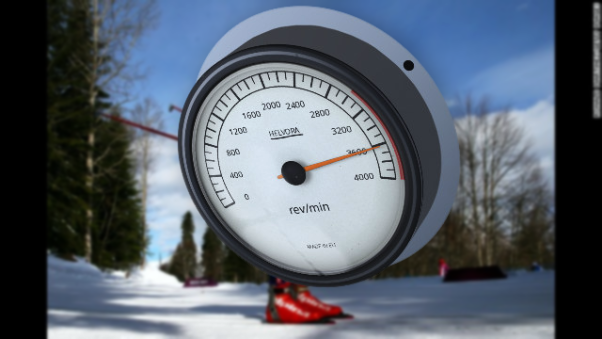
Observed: 3600 rpm
